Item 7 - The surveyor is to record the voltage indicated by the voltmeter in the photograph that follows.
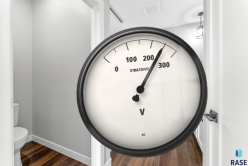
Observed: 250 V
